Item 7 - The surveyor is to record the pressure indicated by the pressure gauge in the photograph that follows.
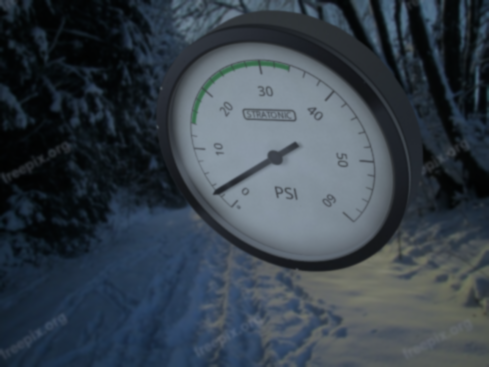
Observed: 3 psi
